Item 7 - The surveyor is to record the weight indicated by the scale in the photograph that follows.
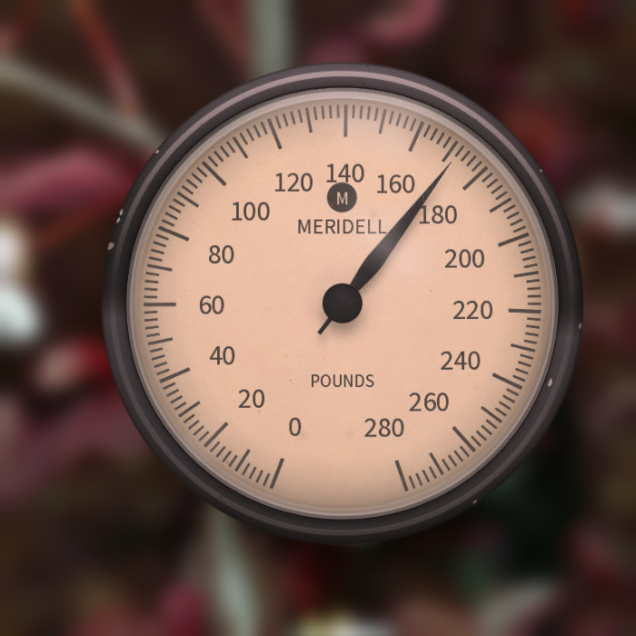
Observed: 172 lb
